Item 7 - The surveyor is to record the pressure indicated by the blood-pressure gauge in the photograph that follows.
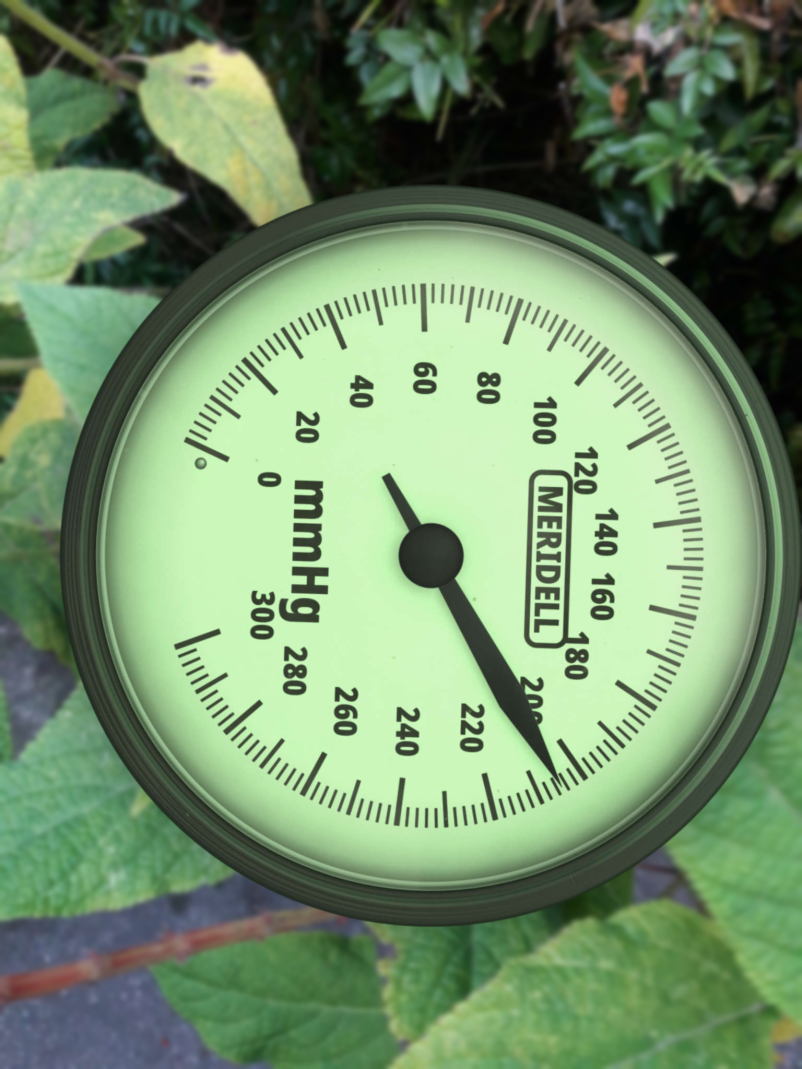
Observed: 205 mmHg
